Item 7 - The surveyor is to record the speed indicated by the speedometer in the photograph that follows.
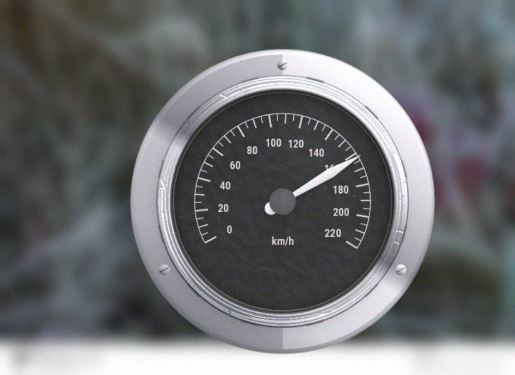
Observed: 162.5 km/h
